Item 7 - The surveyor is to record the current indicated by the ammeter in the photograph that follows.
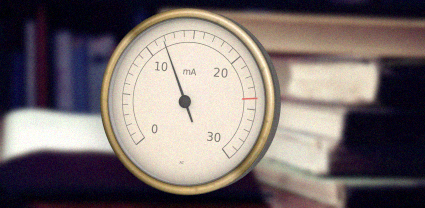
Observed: 12 mA
